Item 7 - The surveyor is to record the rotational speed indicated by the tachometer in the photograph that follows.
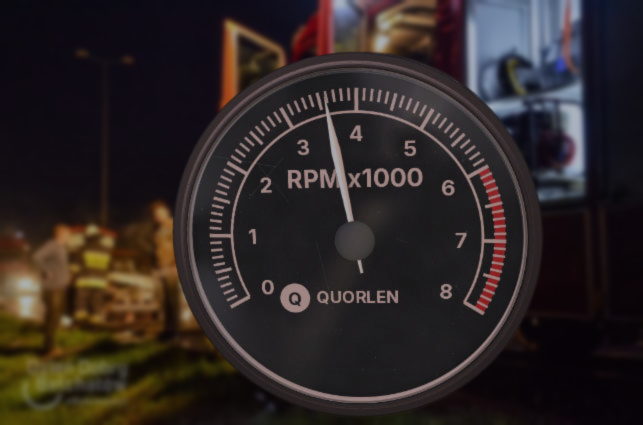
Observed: 3600 rpm
